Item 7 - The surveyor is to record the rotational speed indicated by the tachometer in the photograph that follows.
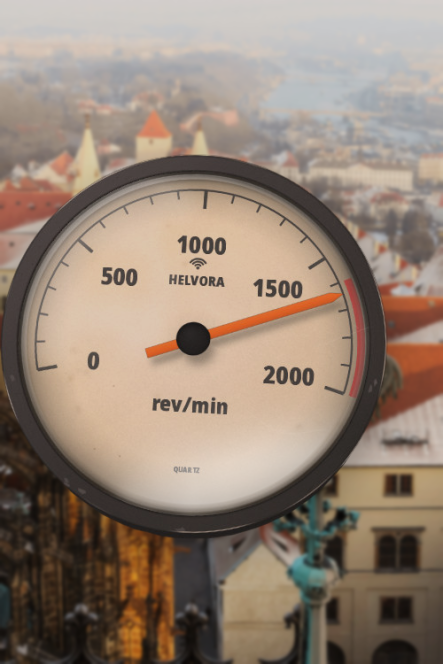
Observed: 1650 rpm
